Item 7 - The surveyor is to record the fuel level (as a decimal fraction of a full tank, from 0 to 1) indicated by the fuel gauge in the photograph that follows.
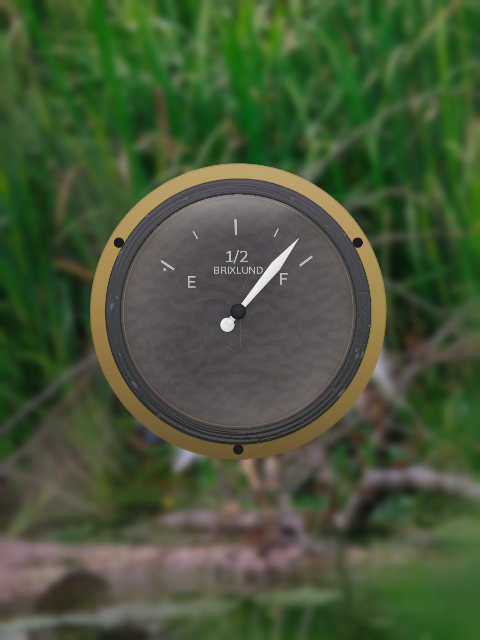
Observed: 0.875
